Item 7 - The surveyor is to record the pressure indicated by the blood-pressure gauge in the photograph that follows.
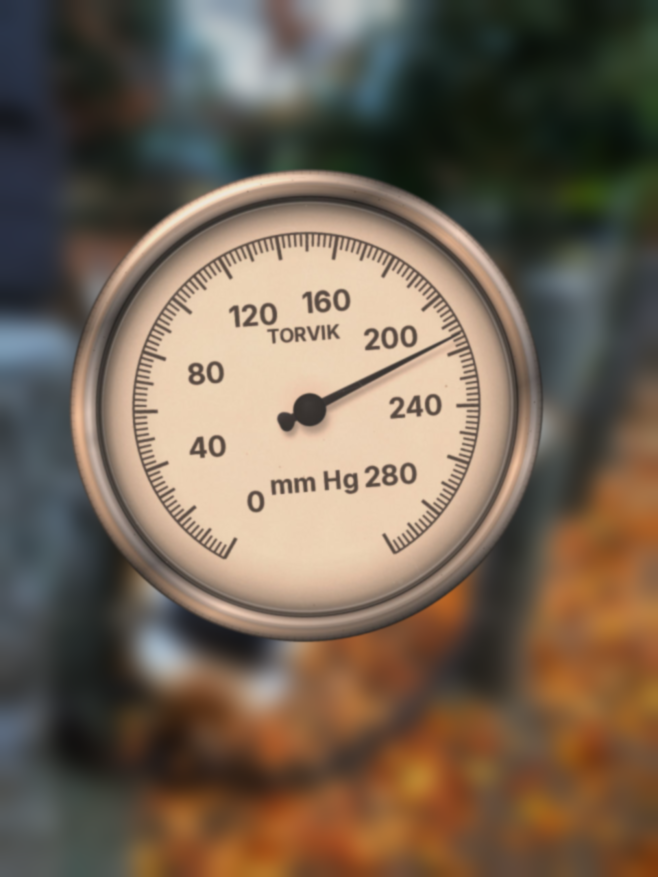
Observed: 214 mmHg
